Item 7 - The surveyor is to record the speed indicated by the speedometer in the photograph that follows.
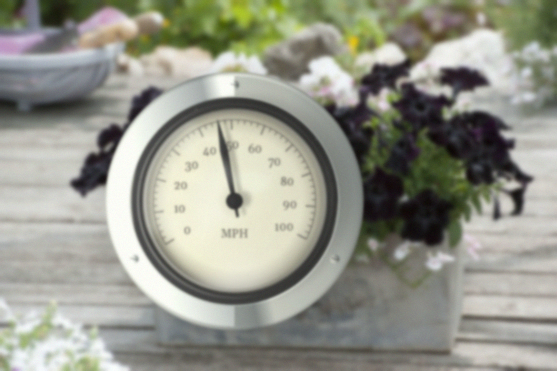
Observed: 46 mph
